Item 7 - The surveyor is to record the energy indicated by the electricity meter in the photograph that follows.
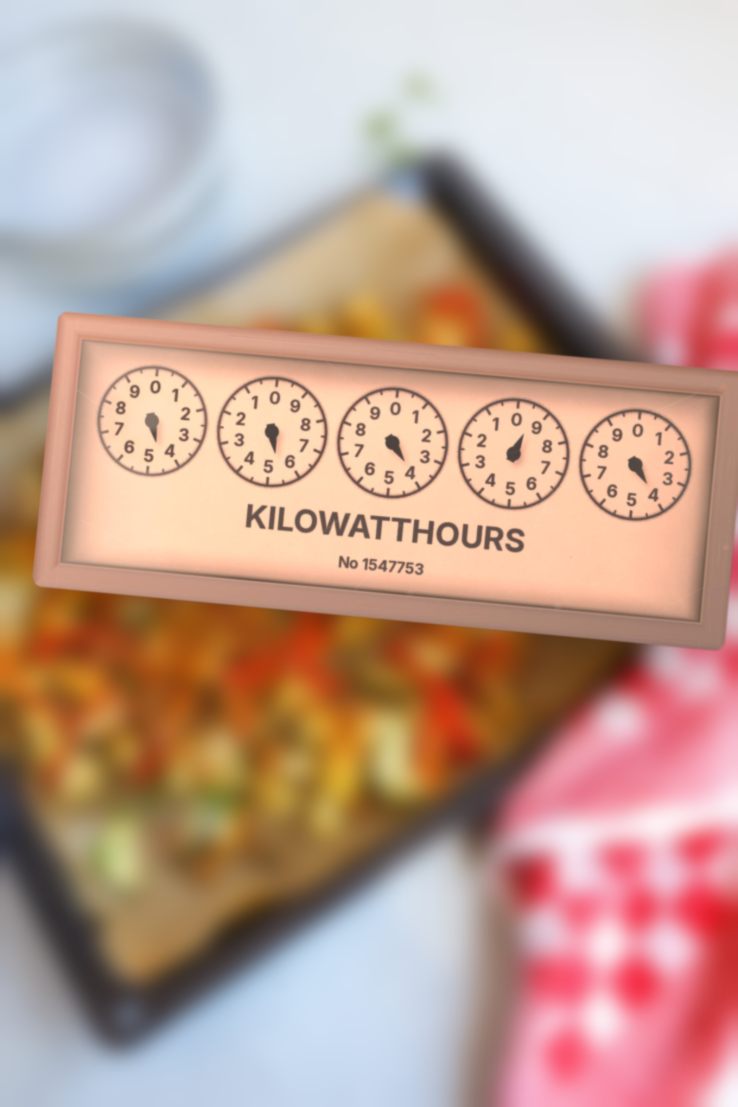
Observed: 45394 kWh
